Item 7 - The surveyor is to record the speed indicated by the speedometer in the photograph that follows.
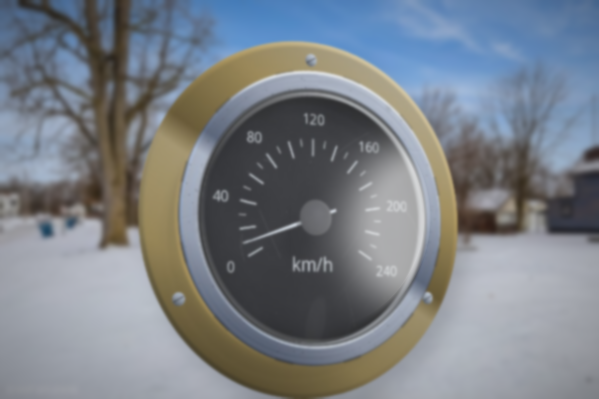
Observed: 10 km/h
